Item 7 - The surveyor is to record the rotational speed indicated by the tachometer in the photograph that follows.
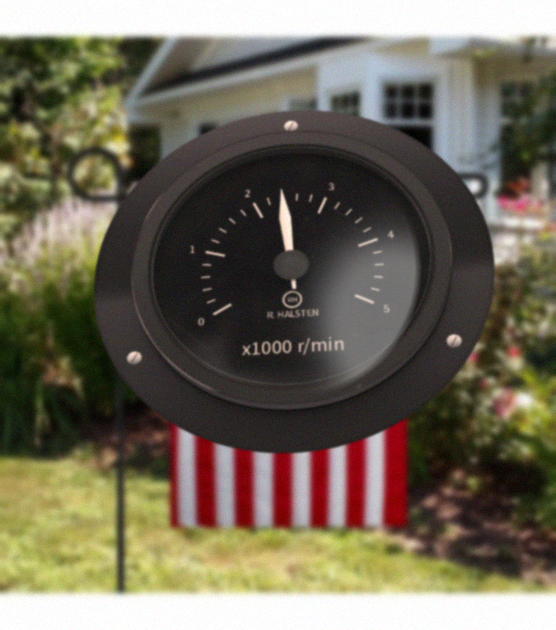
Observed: 2400 rpm
